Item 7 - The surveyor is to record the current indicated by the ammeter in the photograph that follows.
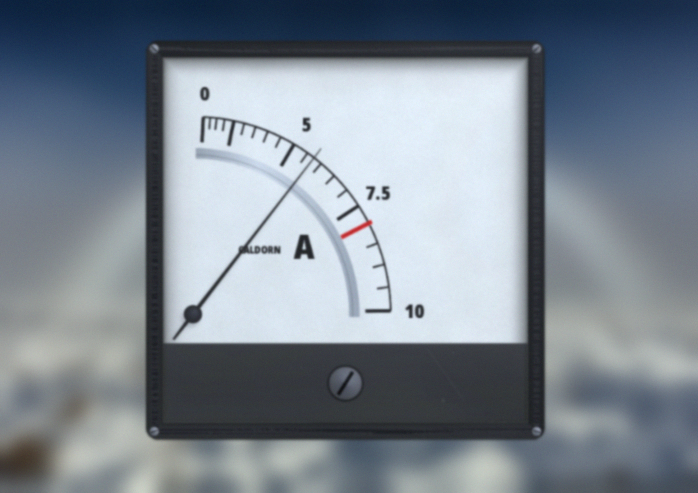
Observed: 5.75 A
